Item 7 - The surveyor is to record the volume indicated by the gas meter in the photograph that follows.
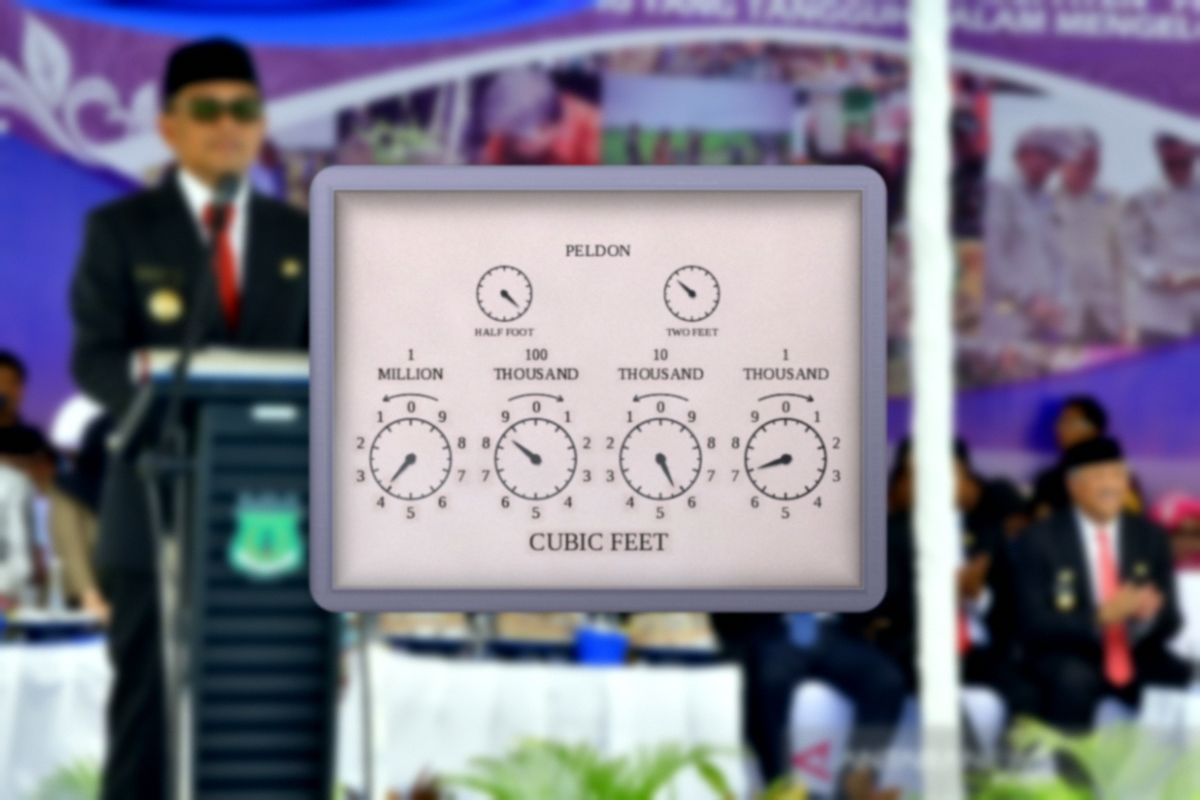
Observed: 385700 ft³
